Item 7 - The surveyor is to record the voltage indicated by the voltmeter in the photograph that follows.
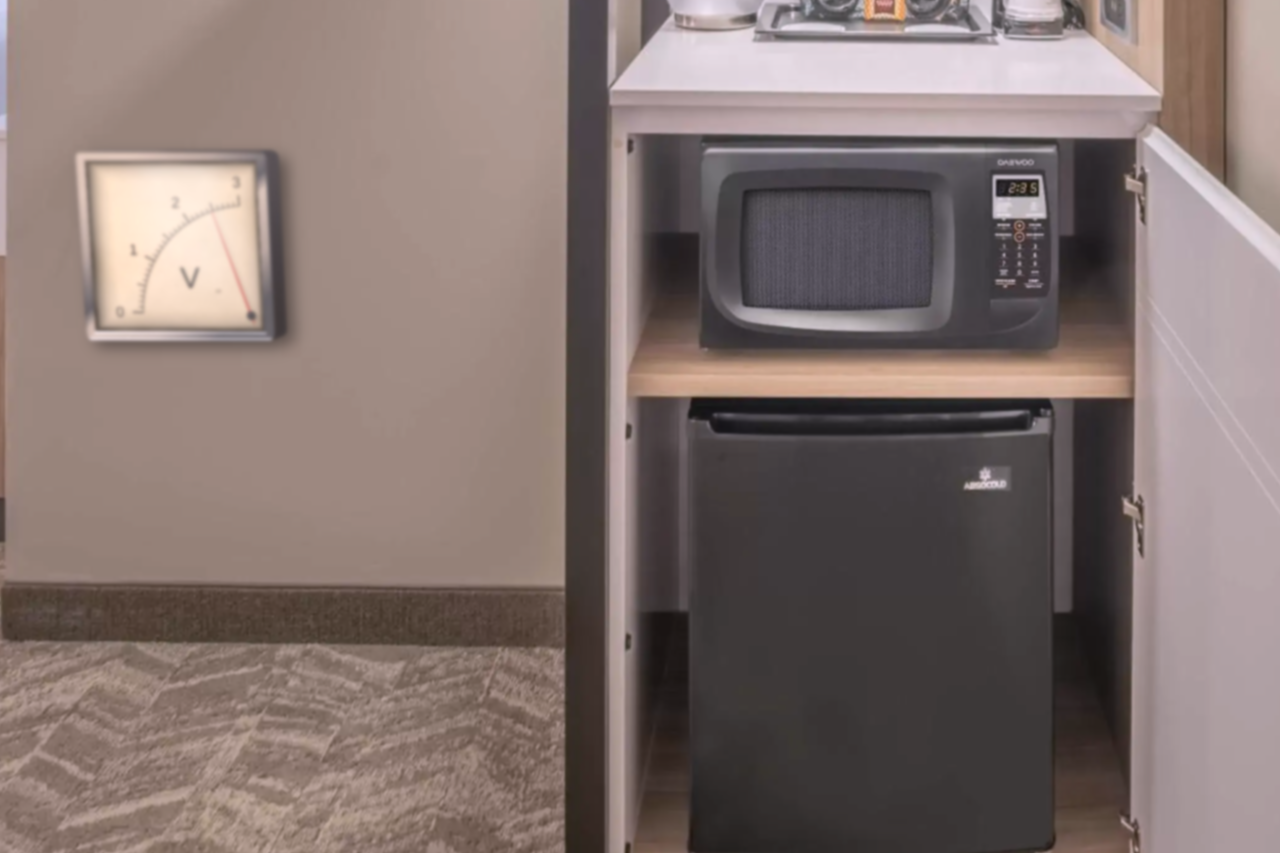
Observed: 2.5 V
